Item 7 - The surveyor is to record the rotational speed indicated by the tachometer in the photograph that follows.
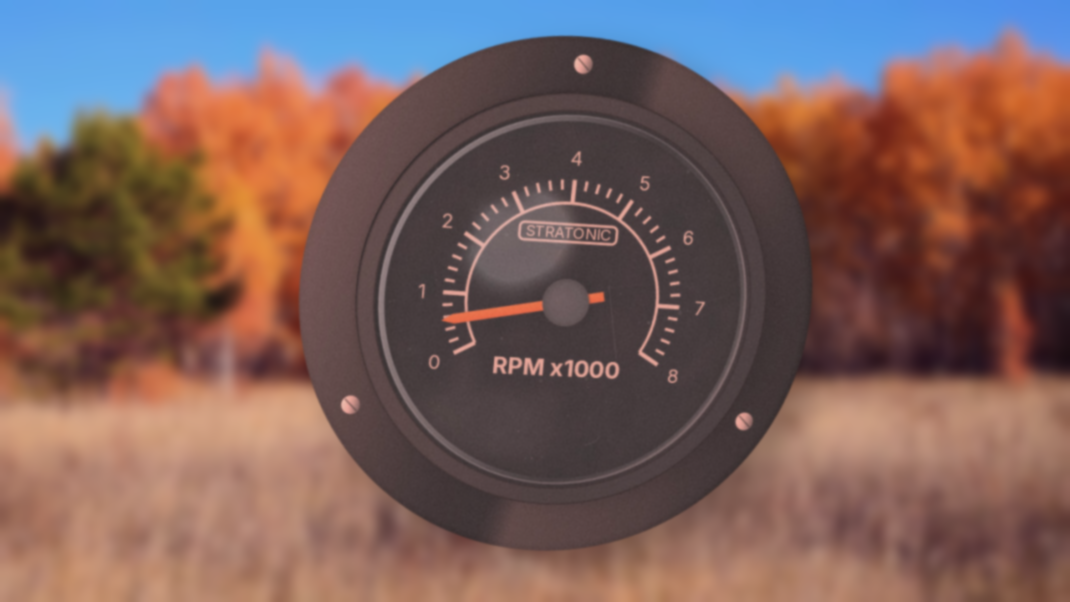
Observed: 600 rpm
